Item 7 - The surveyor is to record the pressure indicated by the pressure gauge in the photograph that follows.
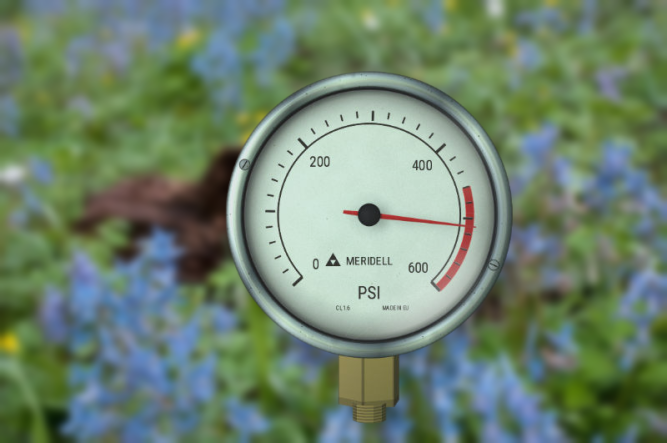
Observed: 510 psi
